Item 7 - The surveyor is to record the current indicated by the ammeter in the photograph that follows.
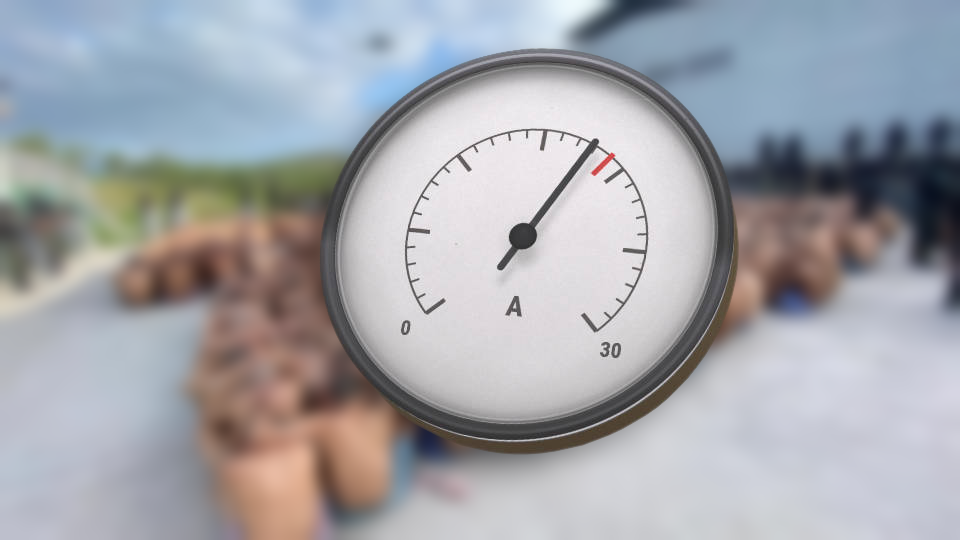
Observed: 18 A
